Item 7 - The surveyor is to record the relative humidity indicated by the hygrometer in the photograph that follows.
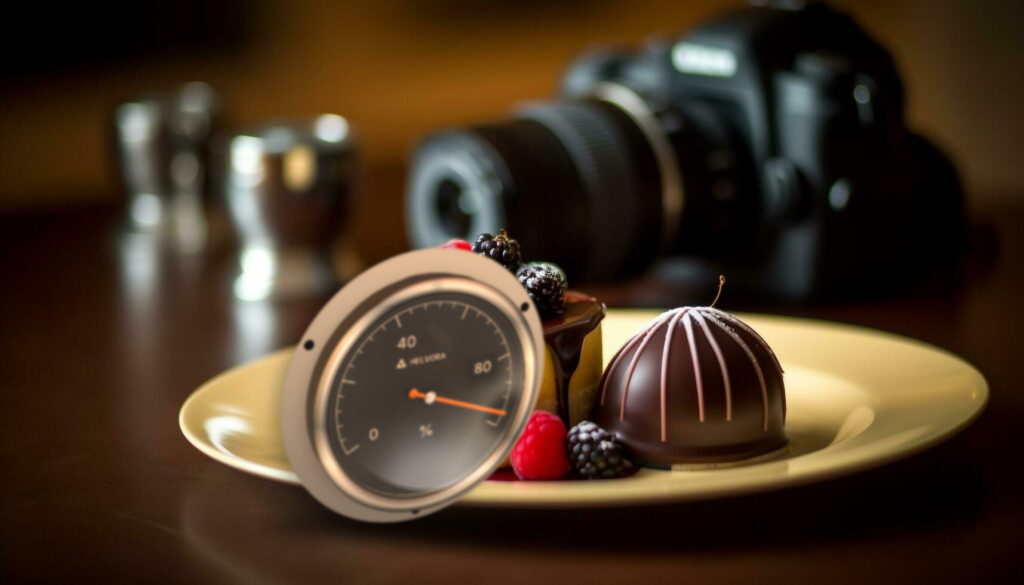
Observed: 96 %
